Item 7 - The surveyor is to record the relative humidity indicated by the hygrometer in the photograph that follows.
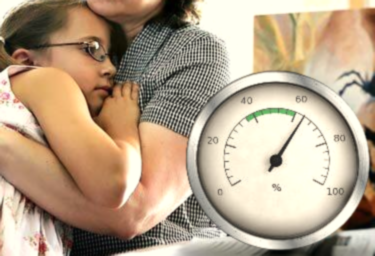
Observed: 64 %
